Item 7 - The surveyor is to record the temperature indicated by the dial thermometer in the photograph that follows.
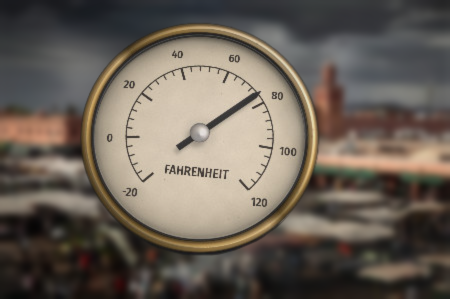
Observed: 76 °F
